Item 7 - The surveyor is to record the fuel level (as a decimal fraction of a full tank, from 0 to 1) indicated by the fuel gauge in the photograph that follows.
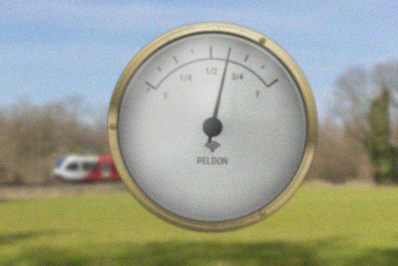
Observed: 0.625
